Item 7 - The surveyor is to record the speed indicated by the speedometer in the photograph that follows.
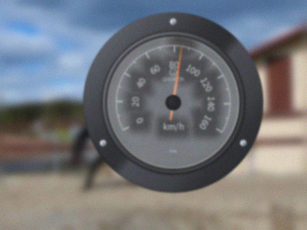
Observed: 85 km/h
